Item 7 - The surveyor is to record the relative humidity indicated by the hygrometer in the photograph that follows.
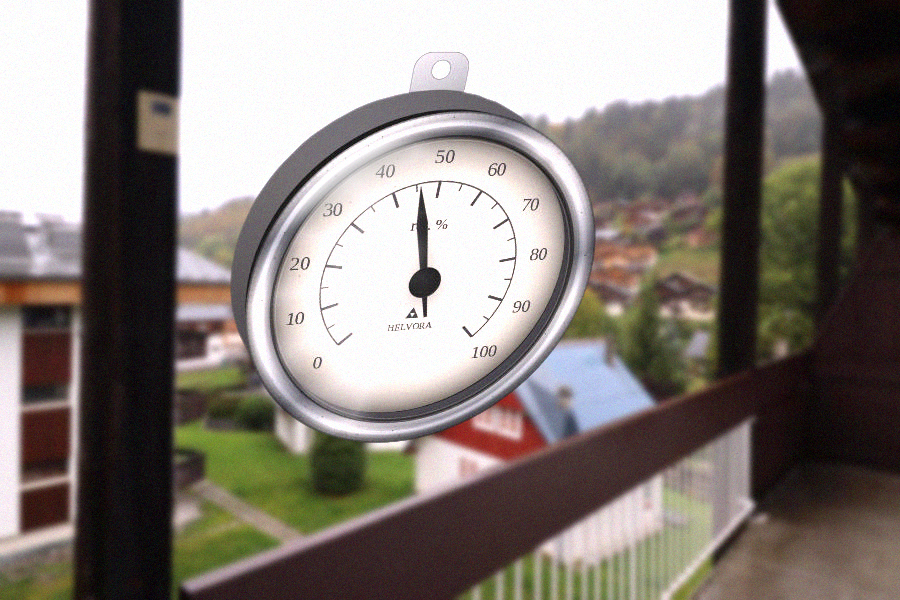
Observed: 45 %
